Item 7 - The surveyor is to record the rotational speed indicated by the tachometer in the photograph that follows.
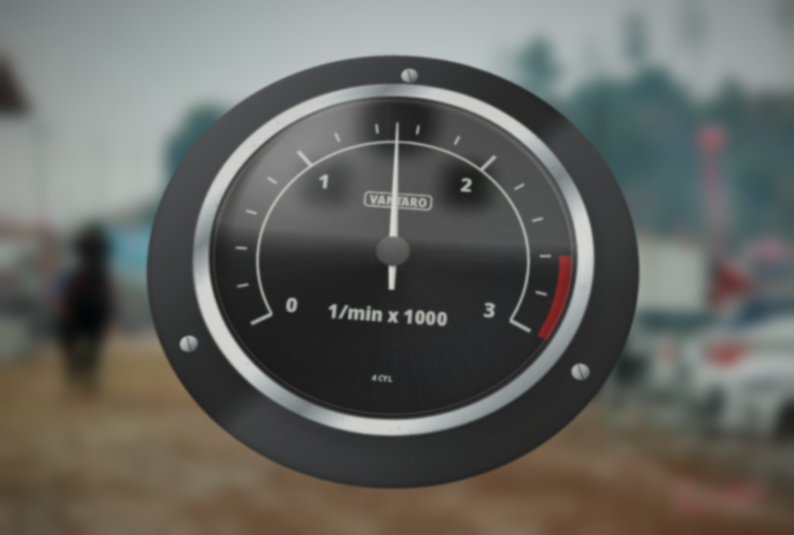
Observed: 1500 rpm
